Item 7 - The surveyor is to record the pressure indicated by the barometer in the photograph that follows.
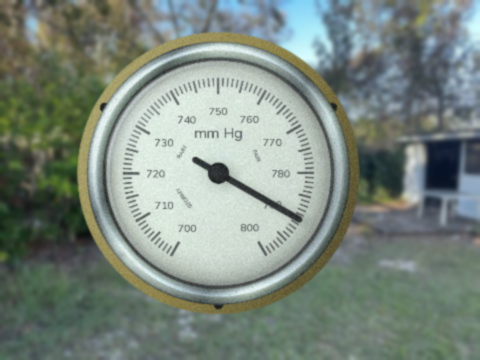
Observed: 790 mmHg
